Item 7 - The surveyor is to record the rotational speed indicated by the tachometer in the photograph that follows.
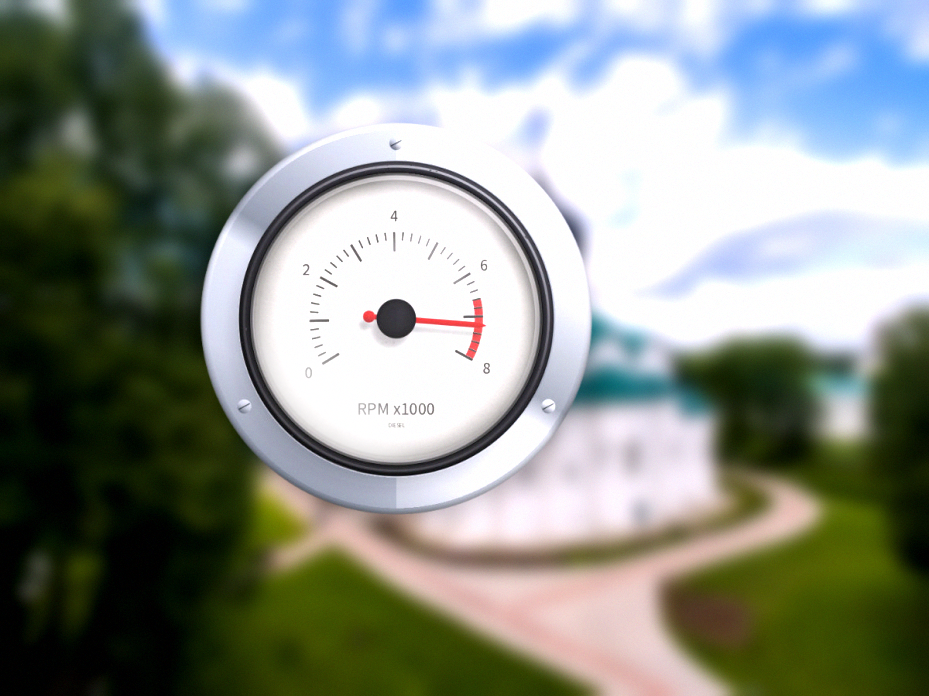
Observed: 7200 rpm
